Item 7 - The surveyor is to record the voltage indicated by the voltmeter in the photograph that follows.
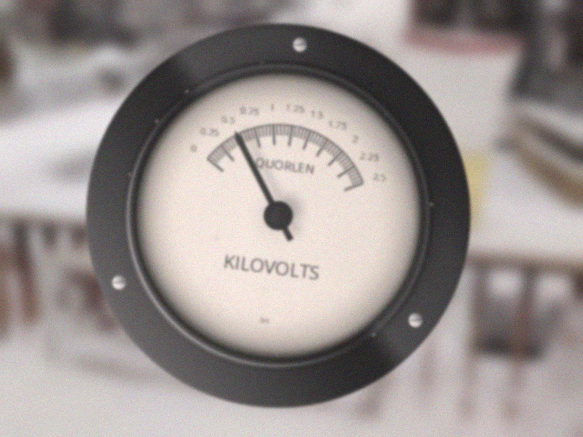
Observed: 0.5 kV
